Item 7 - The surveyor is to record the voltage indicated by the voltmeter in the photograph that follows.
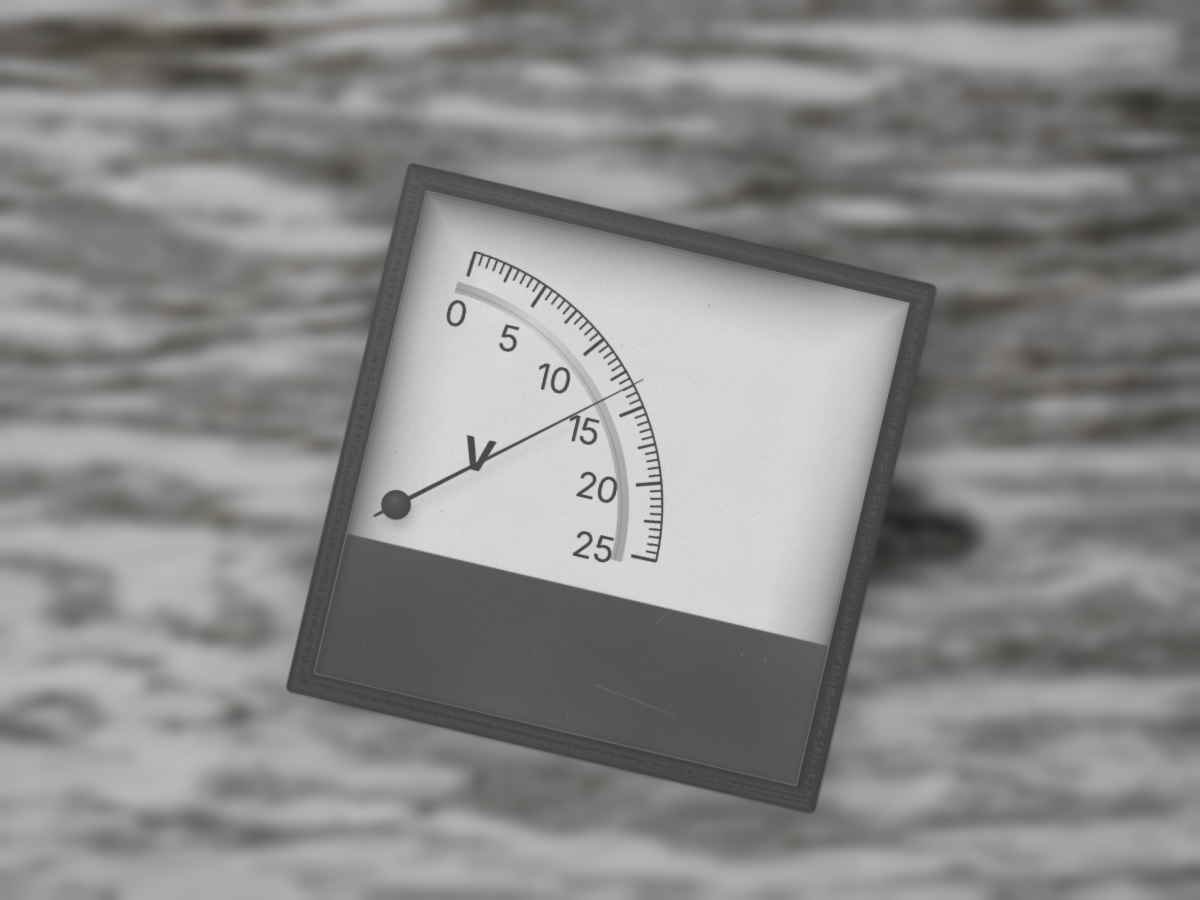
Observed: 13.5 V
